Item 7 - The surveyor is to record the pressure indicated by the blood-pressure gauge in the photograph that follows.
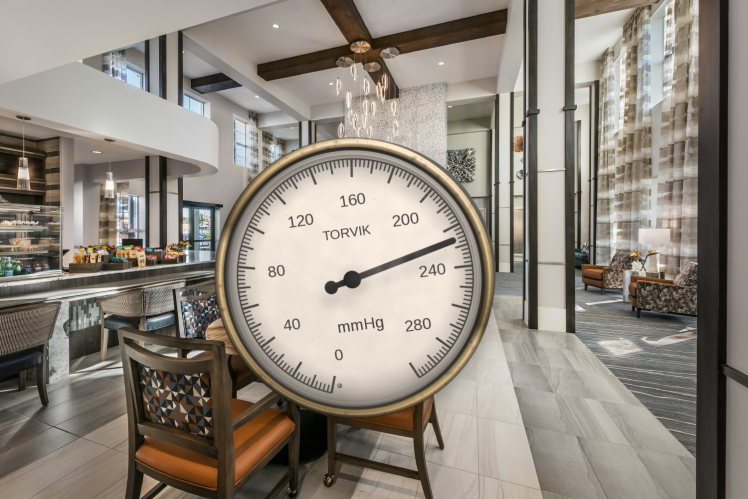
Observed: 226 mmHg
